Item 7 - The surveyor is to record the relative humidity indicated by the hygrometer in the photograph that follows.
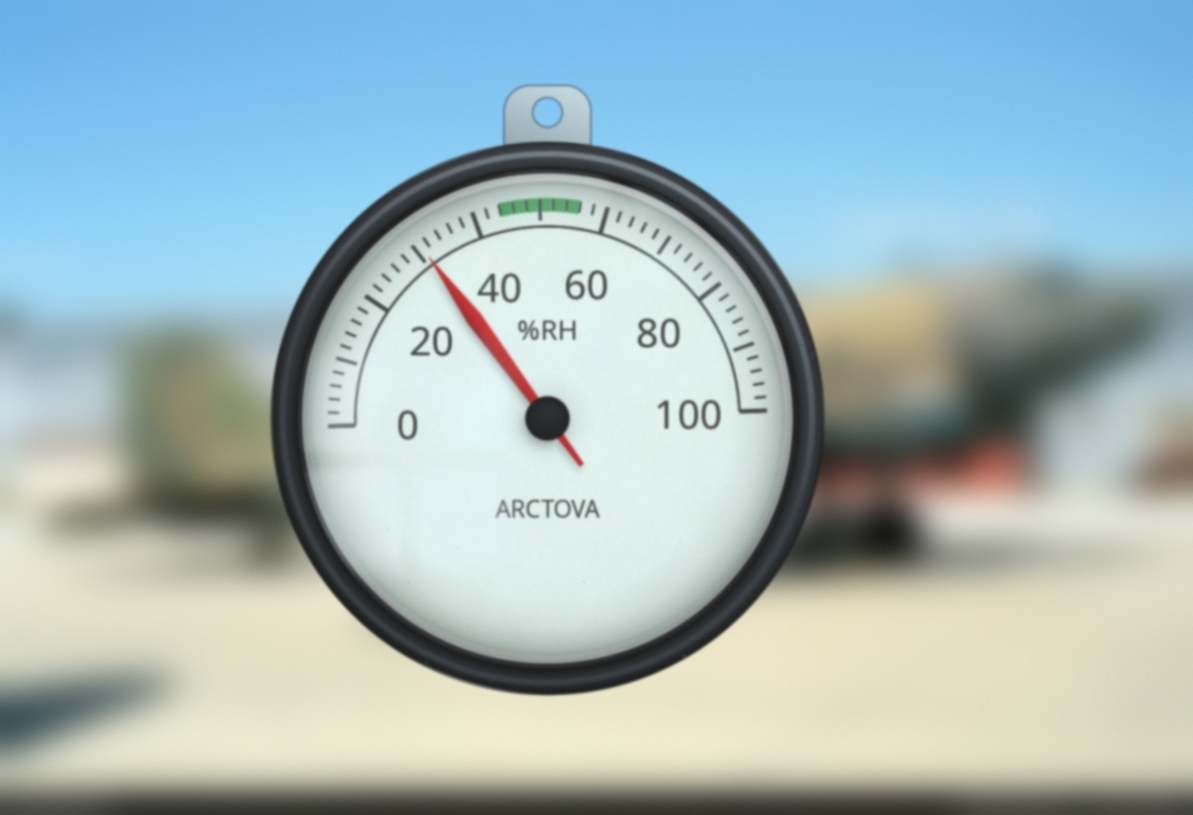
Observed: 31 %
